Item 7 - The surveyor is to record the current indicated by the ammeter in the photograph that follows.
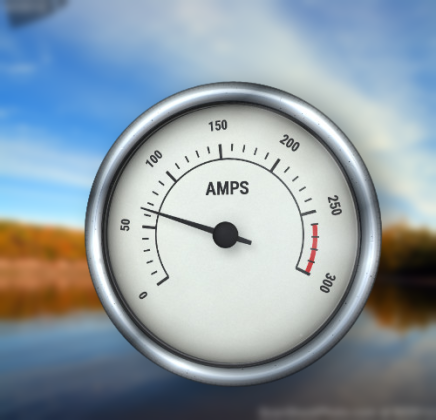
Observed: 65 A
